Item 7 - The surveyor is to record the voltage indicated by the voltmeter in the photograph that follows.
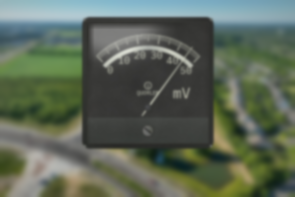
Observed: 45 mV
